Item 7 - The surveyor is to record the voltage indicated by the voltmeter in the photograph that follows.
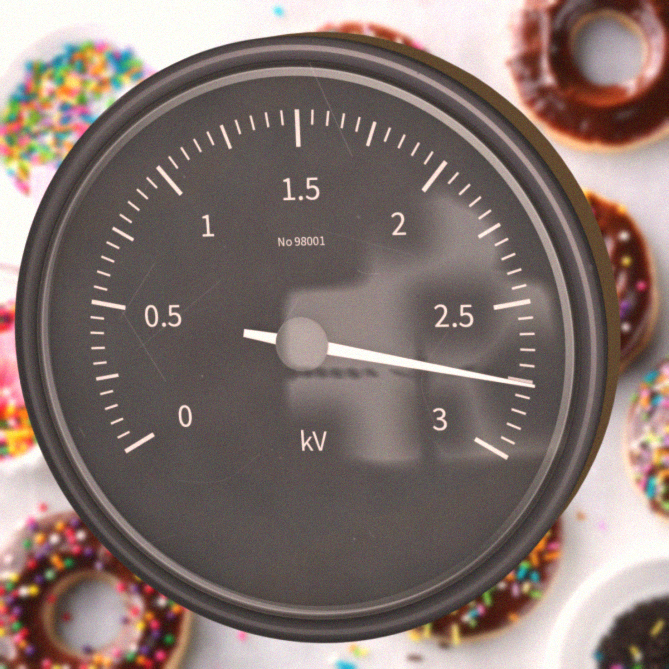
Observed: 2.75 kV
